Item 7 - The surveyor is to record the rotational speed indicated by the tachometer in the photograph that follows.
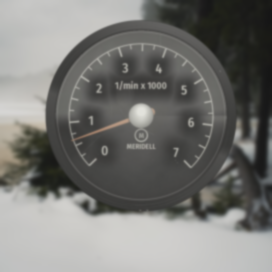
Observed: 625 rpm
